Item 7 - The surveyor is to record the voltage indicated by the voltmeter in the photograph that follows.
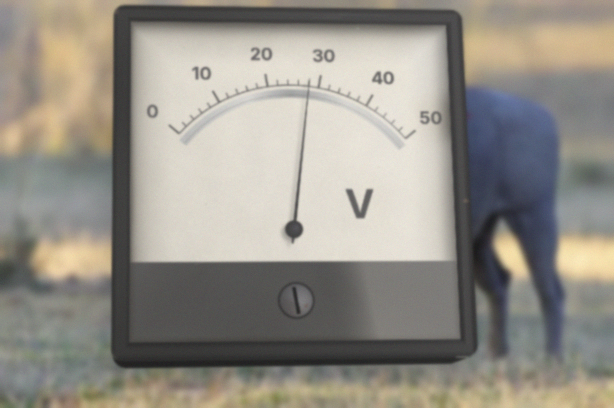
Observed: 28 V
